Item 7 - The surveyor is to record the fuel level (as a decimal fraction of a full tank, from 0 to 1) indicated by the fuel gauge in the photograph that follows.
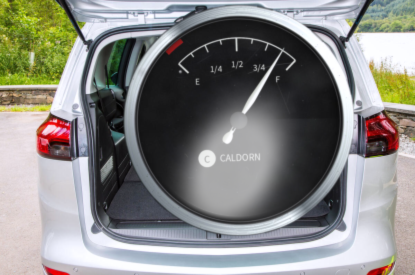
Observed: 0.875
